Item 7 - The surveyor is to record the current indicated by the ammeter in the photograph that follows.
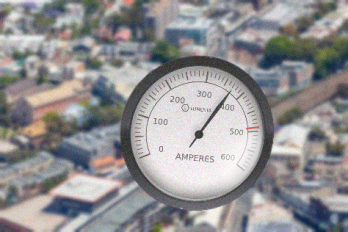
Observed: 370 A
